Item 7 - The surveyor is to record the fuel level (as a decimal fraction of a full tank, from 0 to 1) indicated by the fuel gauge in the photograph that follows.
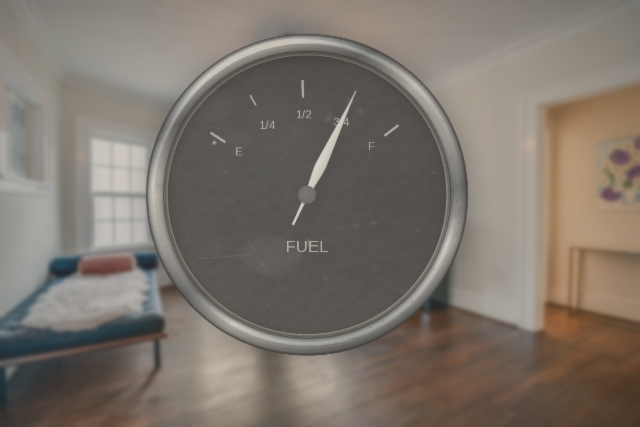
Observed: 0.75
